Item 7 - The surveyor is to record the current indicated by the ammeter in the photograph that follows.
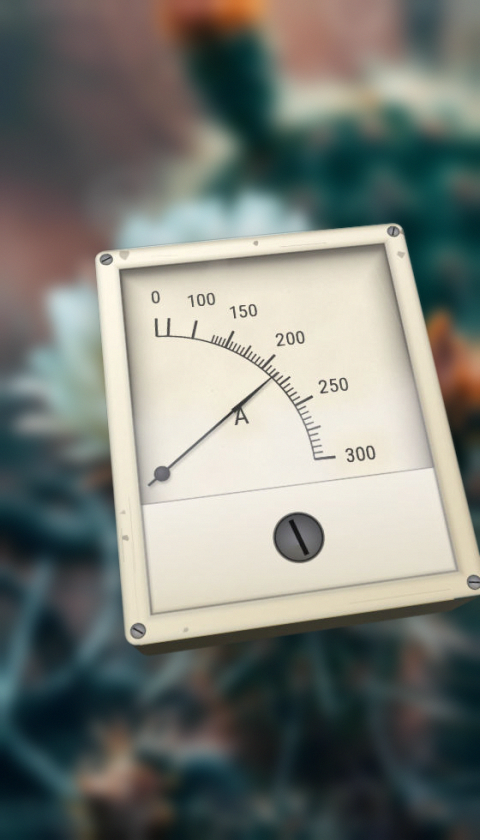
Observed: 215 A
